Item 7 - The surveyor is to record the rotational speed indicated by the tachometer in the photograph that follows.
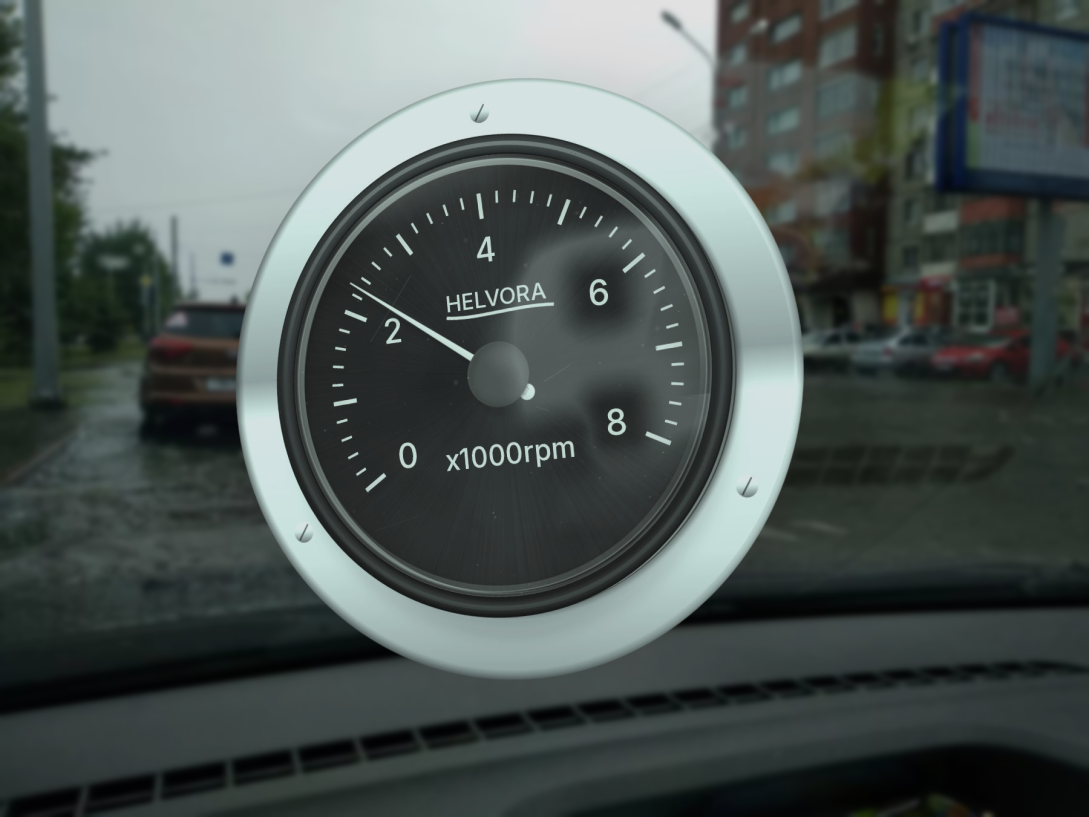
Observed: 2300 rpm
